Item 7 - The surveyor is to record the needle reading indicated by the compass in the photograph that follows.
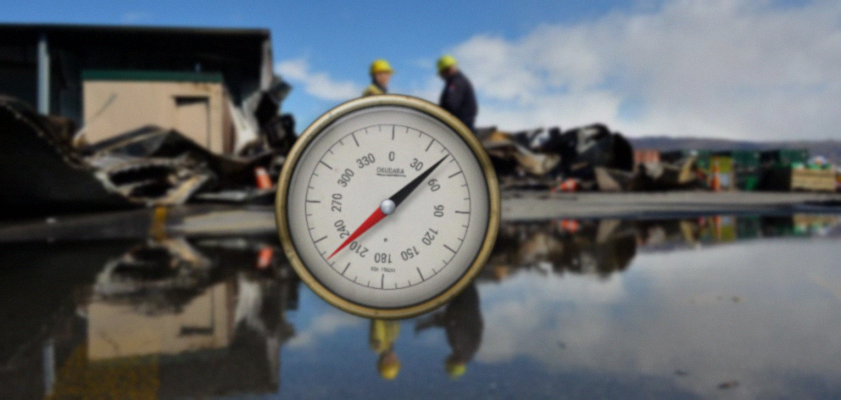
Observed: 225 °
